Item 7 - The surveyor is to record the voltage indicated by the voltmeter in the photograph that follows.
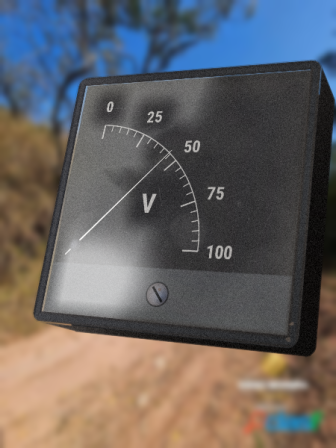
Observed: 45 V
